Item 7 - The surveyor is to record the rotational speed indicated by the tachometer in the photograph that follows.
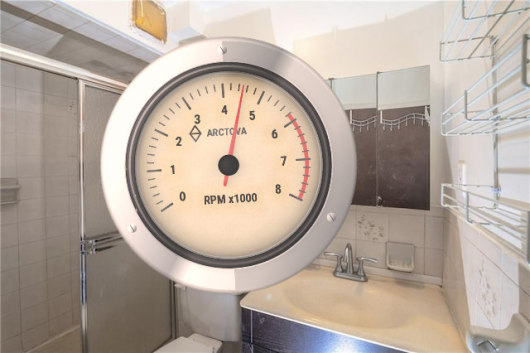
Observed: 4500 rpm
